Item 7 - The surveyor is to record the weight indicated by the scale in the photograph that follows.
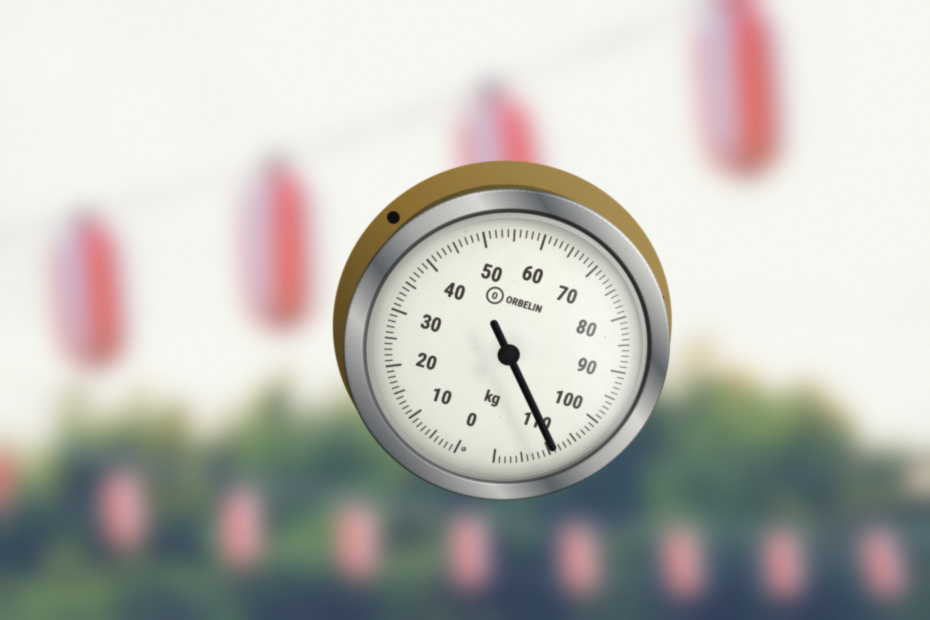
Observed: 109 kg
